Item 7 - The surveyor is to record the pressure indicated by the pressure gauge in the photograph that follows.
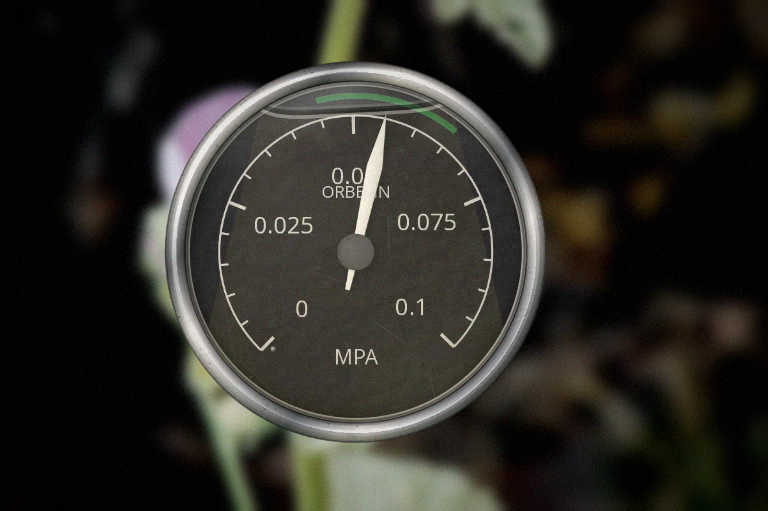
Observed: 0.055 MPa
